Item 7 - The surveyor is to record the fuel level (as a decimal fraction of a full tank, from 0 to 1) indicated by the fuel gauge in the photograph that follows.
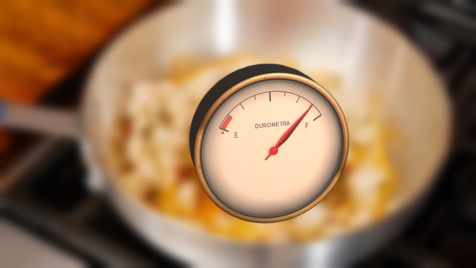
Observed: 0.875
